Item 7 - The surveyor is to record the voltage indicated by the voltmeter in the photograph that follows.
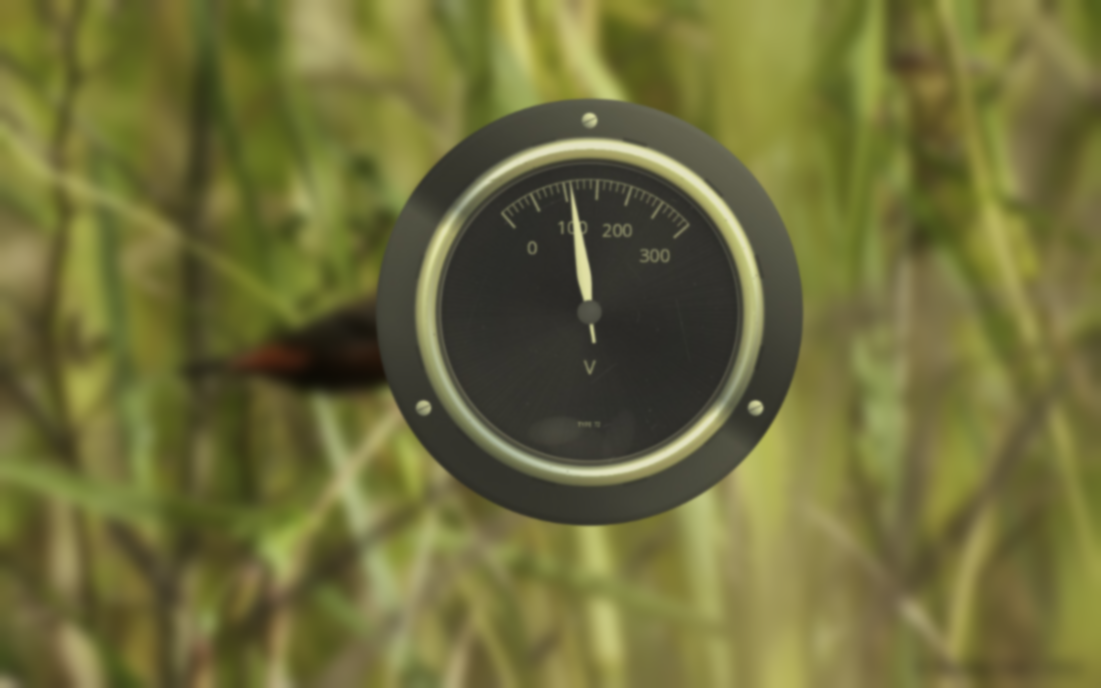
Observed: 110 V
